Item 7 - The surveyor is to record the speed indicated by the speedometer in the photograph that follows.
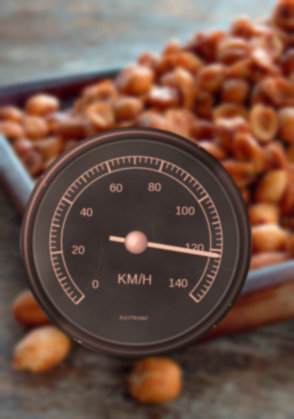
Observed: 122 km/h
